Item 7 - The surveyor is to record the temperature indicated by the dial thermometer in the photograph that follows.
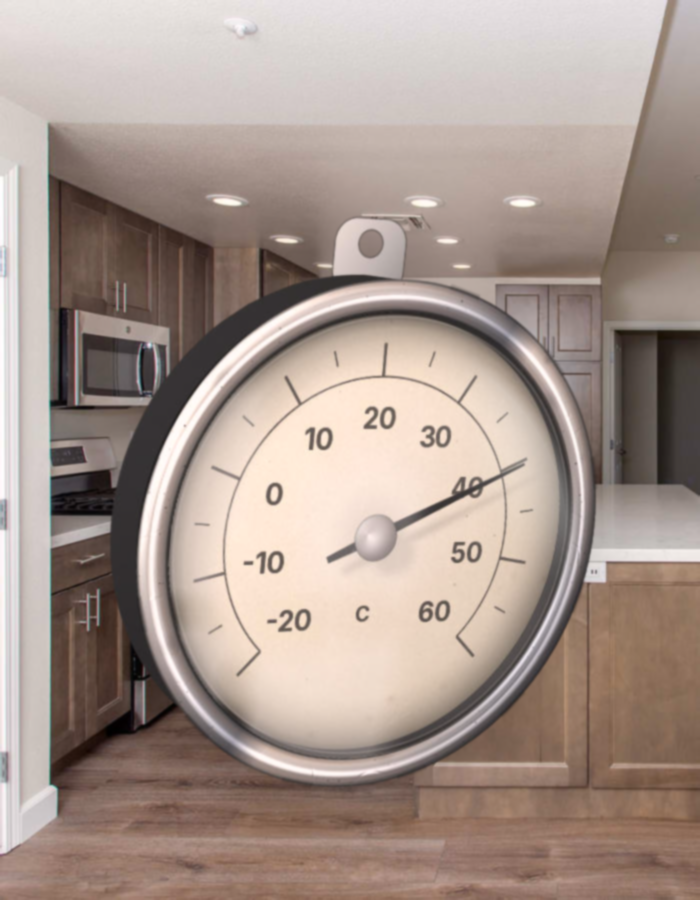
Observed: 40 °C
